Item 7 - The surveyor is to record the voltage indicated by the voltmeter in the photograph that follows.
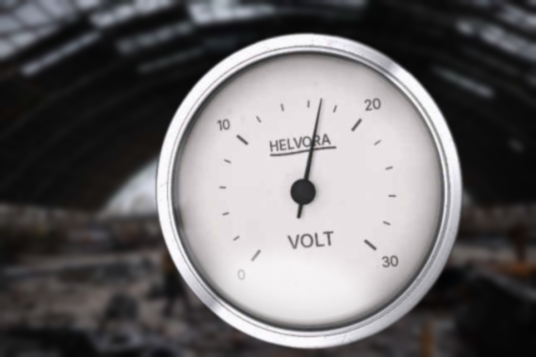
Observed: 17 V
